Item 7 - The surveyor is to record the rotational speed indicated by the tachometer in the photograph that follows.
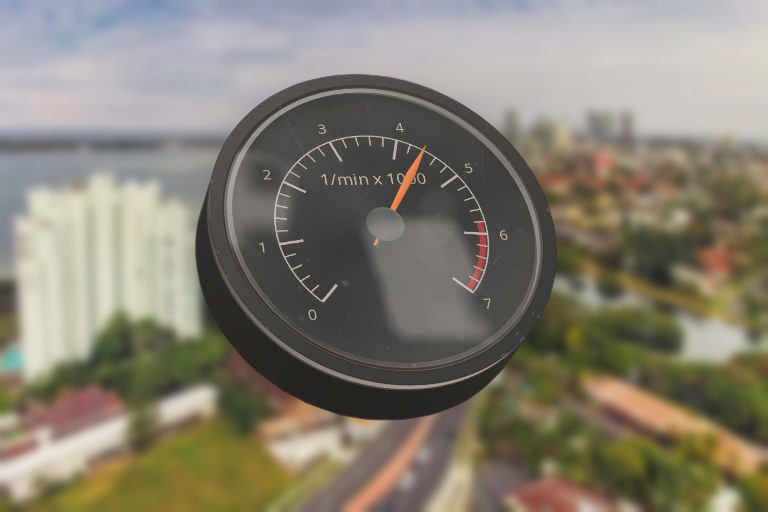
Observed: 4400 rpm
